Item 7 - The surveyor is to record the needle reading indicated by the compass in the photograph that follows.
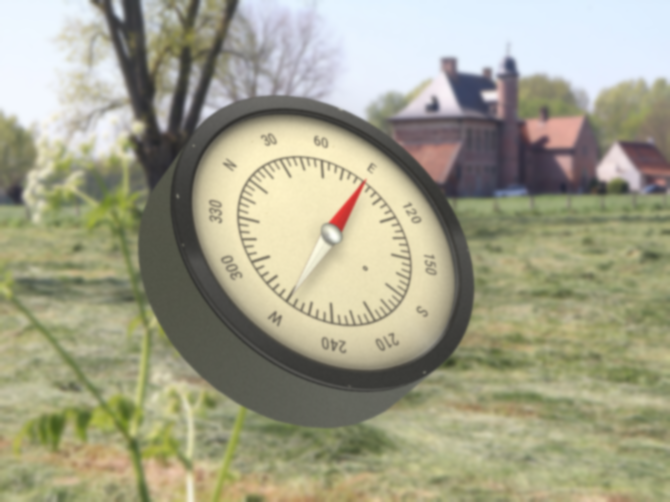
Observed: 90 °
